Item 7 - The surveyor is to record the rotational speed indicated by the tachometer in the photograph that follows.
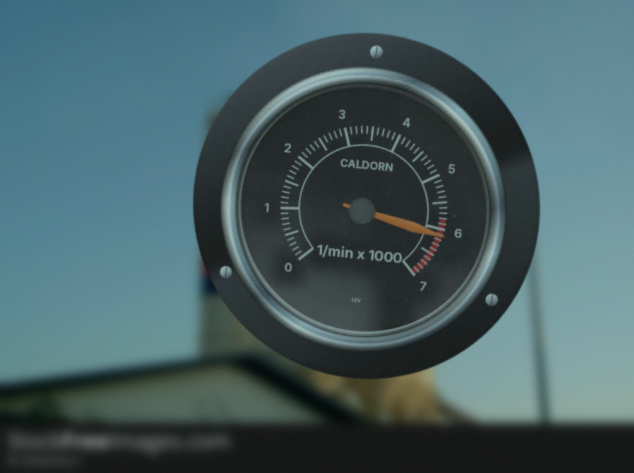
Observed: 6100 rpm
